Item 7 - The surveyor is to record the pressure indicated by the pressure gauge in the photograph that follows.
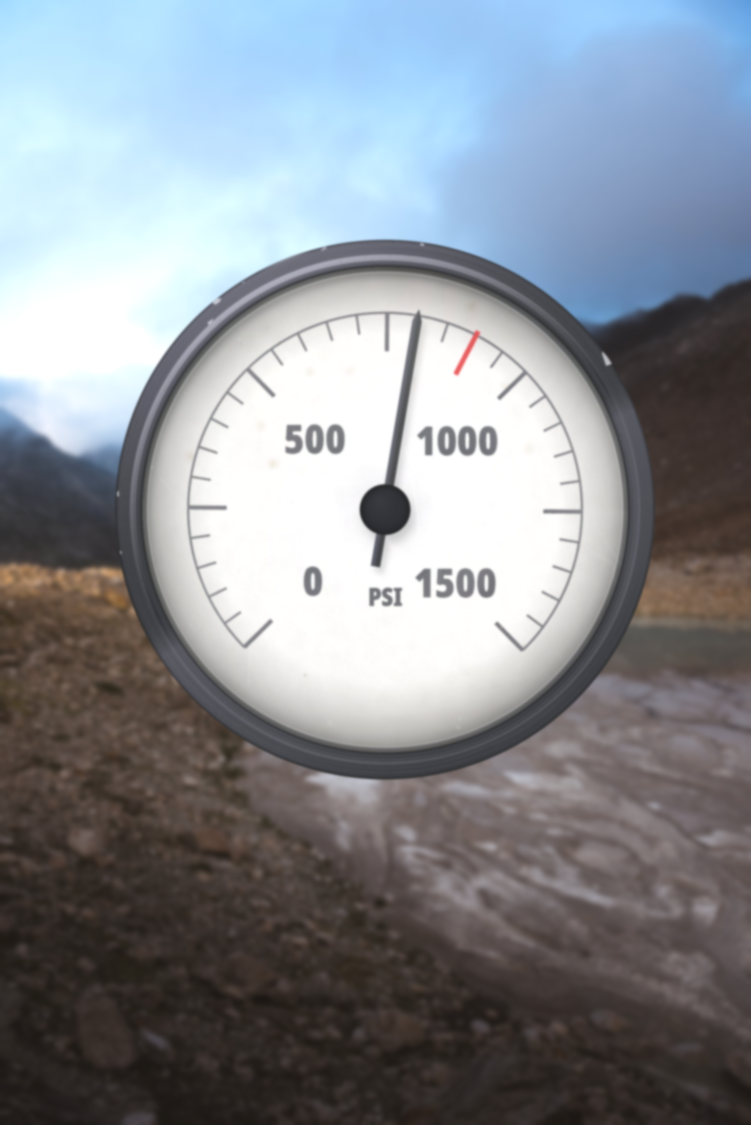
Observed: 800 psi
